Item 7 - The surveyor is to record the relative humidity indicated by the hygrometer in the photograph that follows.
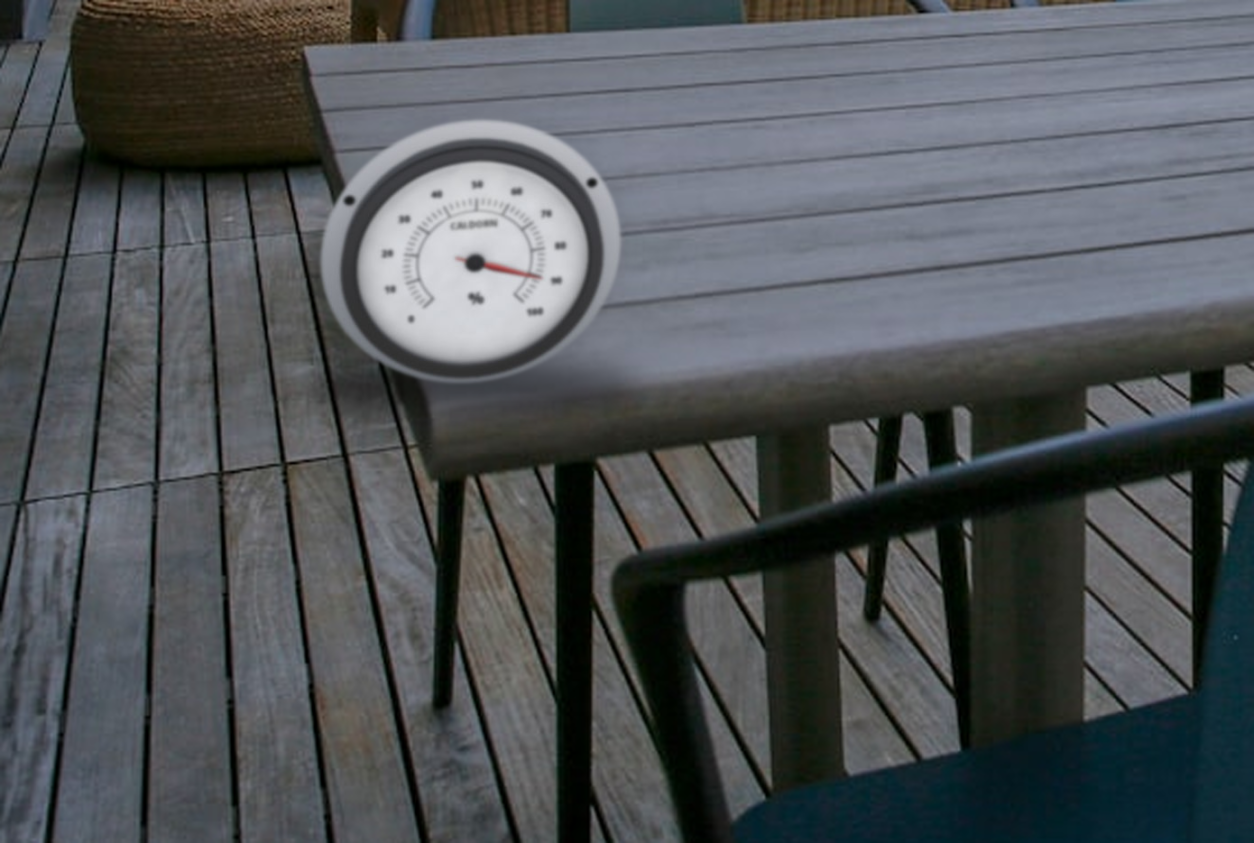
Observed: 90 %
